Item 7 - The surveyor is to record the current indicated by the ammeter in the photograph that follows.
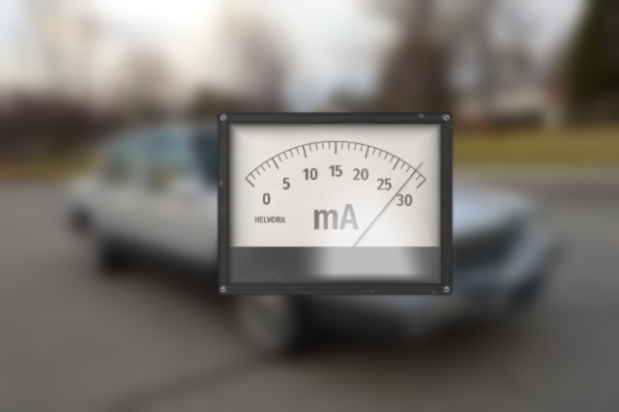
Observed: 28 mA
